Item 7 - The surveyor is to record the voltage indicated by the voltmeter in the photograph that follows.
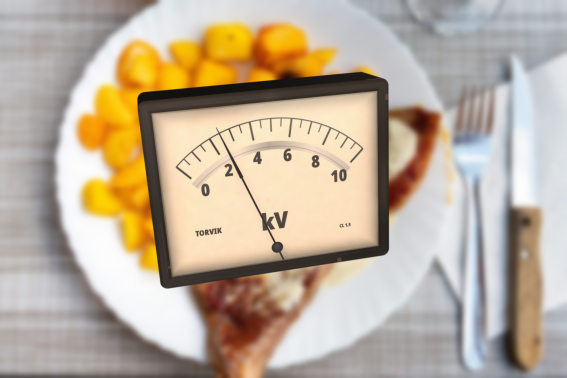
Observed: 2.5 kV
